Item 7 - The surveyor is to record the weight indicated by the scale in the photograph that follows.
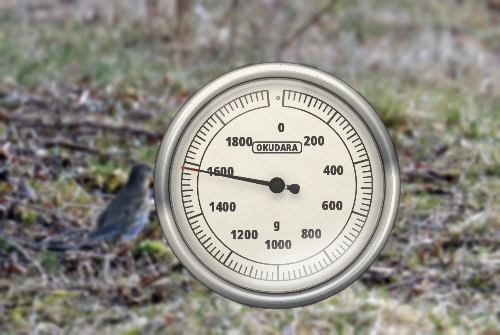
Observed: 1580 g
